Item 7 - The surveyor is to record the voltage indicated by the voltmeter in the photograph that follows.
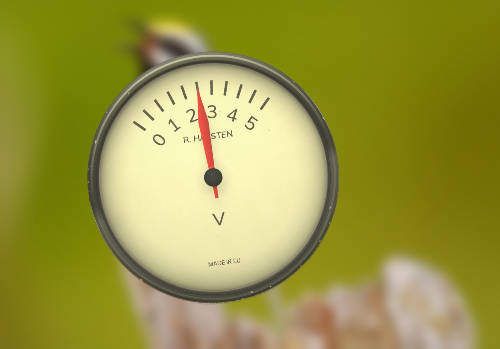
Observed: 2.5 V
